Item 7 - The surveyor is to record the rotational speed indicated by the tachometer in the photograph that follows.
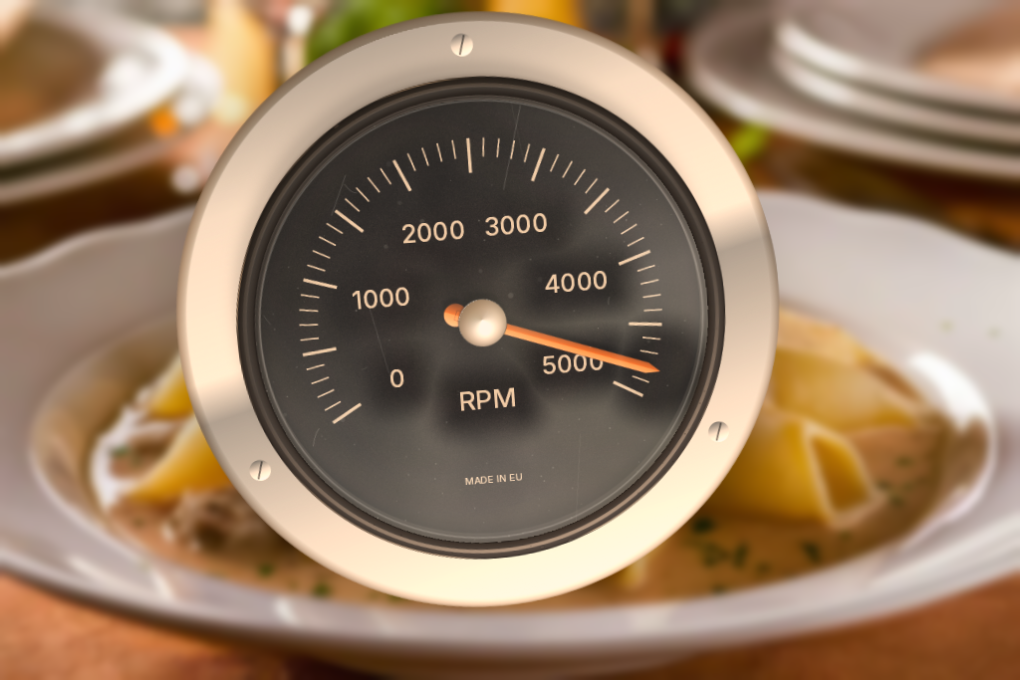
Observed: 4800 rpm
